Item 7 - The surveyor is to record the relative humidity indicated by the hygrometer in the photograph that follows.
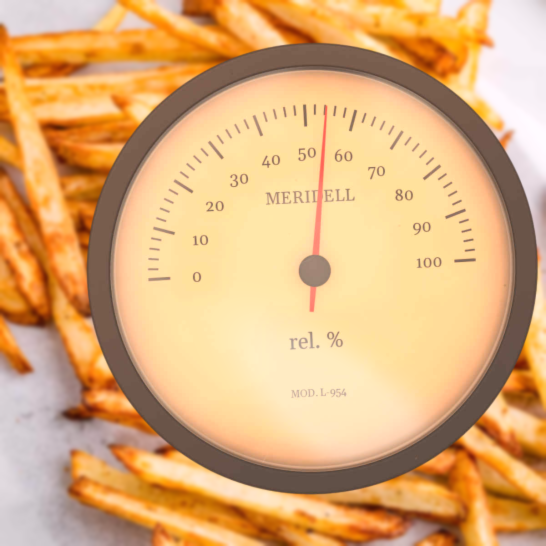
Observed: 54 %
